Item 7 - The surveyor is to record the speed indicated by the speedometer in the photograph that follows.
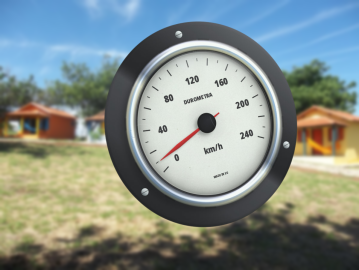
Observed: 10 km/h
